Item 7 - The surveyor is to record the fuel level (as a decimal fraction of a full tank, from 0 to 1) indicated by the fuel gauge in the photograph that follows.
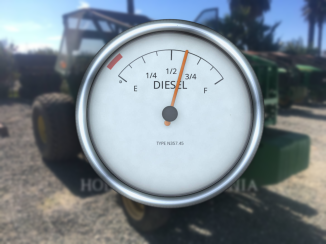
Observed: 0.625
